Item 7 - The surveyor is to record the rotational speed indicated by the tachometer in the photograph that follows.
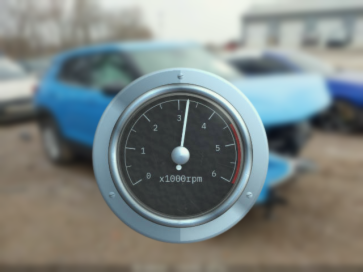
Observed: 3250 rpm
